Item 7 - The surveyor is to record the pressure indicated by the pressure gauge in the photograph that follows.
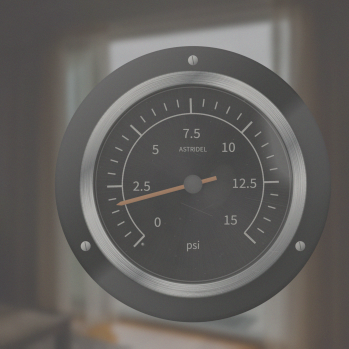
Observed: 1.75 psi
